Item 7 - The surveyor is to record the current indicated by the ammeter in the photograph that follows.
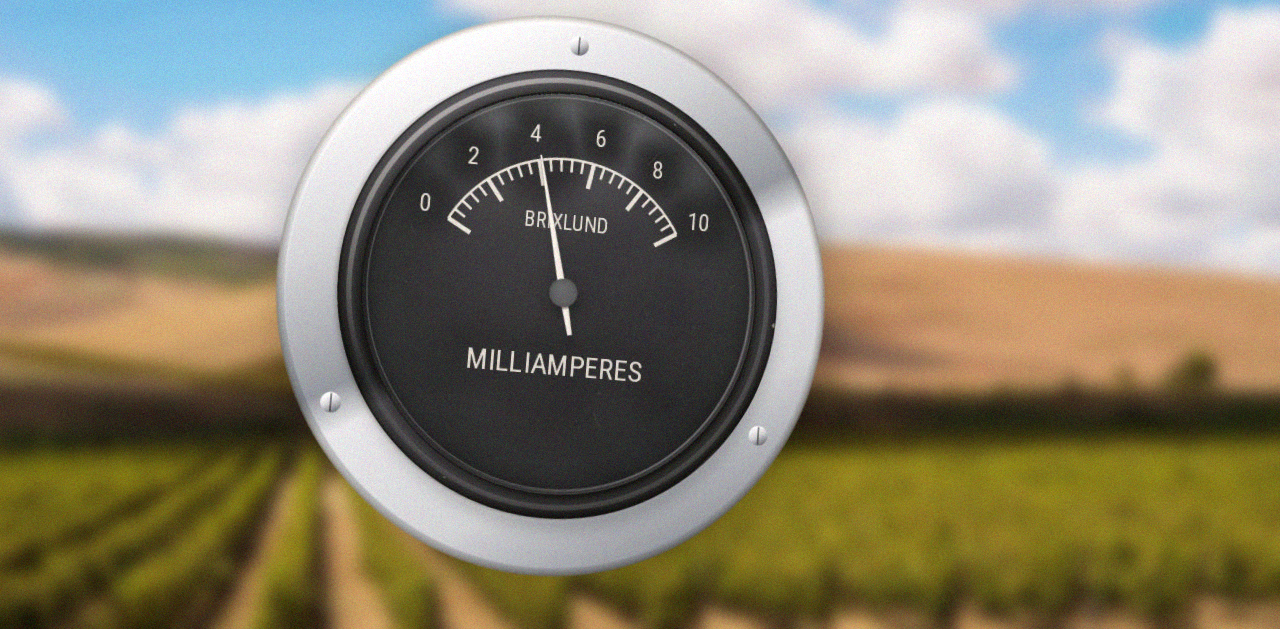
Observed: 4 mA
